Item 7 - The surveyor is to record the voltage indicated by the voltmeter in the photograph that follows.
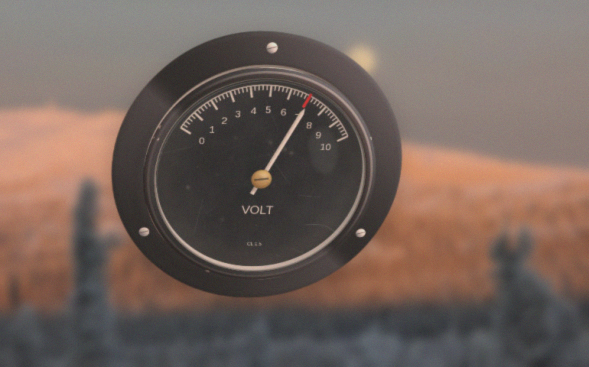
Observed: 7 V
